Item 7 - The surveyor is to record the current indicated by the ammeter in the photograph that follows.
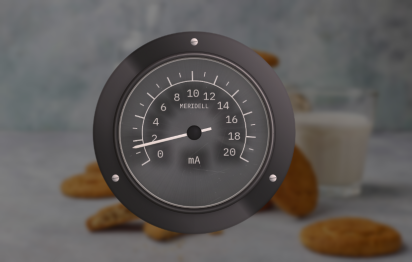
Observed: 1.5 mA
